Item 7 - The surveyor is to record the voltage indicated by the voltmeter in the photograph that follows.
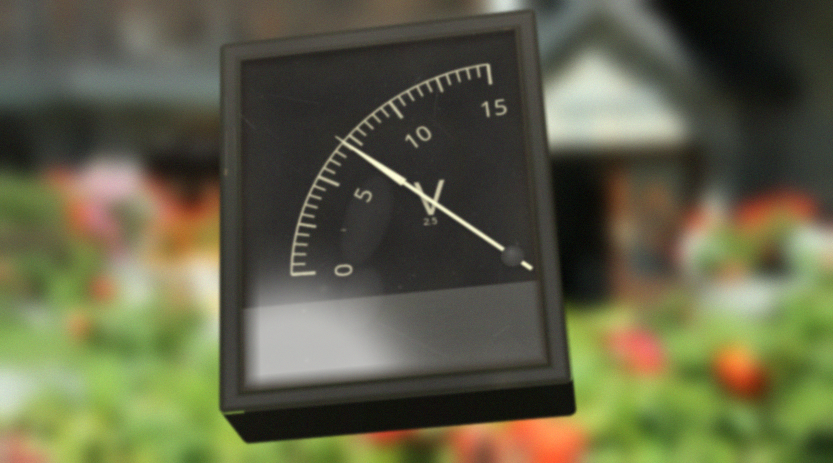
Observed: 7 V
